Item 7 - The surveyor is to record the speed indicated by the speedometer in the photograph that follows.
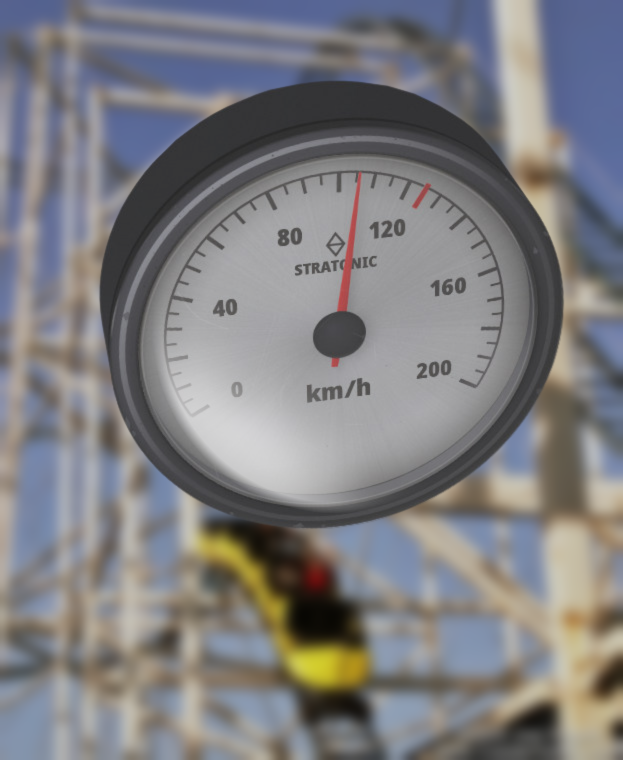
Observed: 105 km/h
